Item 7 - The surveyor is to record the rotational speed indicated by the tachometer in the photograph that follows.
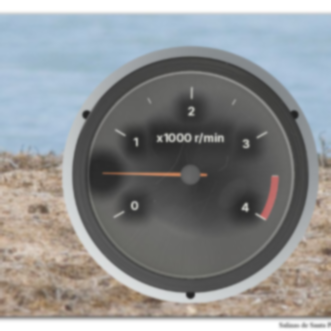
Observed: 500 rpm
